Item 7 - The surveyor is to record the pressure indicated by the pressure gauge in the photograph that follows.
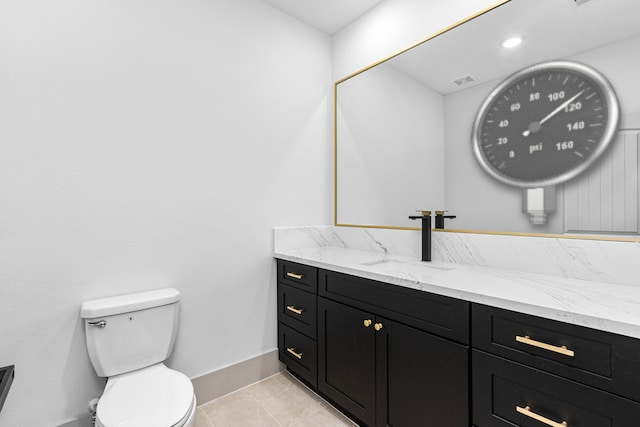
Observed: 115 psi
